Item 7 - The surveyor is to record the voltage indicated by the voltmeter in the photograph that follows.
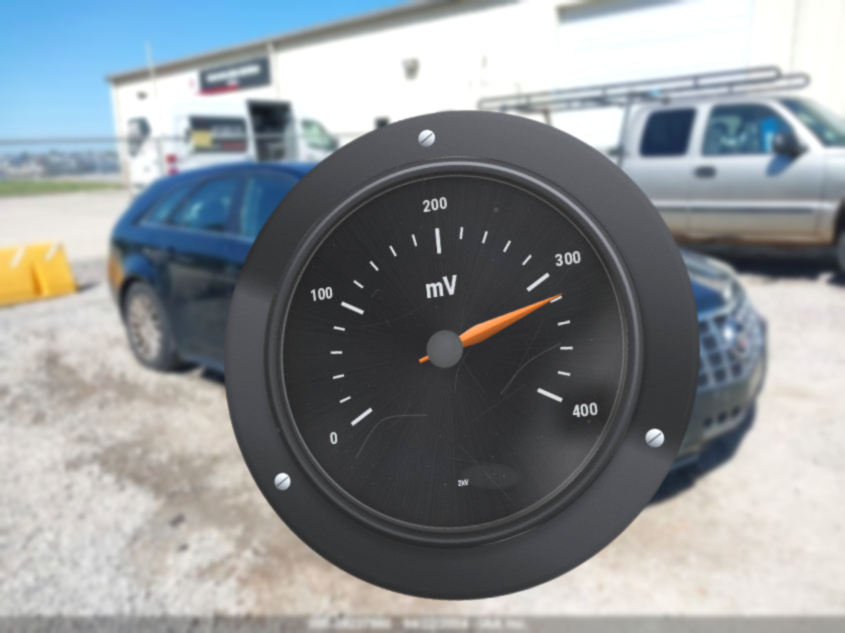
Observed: 320 mV
